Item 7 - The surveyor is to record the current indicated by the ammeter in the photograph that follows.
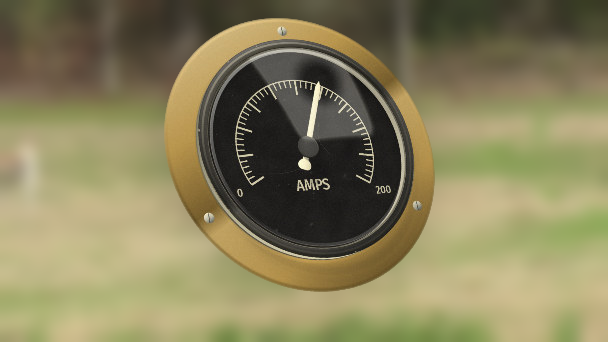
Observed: 116 A
